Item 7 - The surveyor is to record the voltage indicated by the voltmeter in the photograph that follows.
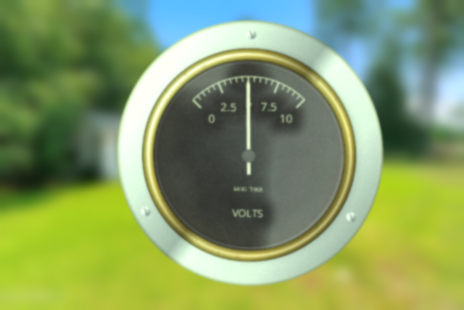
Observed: 5 V
